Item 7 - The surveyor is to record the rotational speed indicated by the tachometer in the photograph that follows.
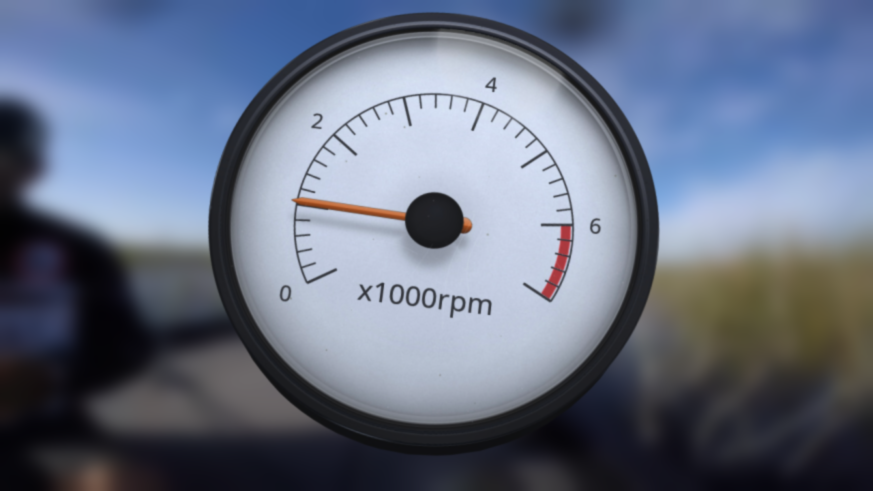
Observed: 1000 rpm
